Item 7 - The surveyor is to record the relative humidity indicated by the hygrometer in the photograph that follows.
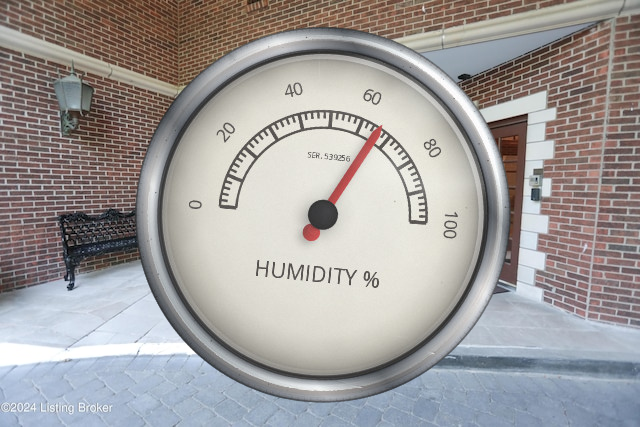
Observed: 66 %
